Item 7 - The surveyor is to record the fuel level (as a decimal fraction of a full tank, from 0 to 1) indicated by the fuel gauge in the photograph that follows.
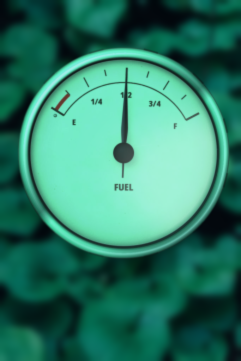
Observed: 0.5
